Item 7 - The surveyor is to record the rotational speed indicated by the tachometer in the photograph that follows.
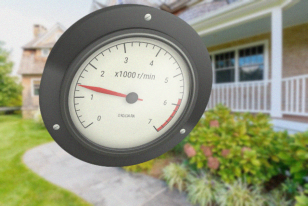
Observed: 1400 rpm
